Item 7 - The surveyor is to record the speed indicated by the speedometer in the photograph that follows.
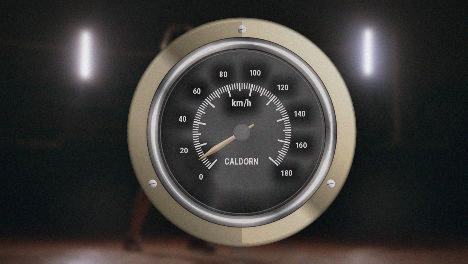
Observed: 10 km/h
